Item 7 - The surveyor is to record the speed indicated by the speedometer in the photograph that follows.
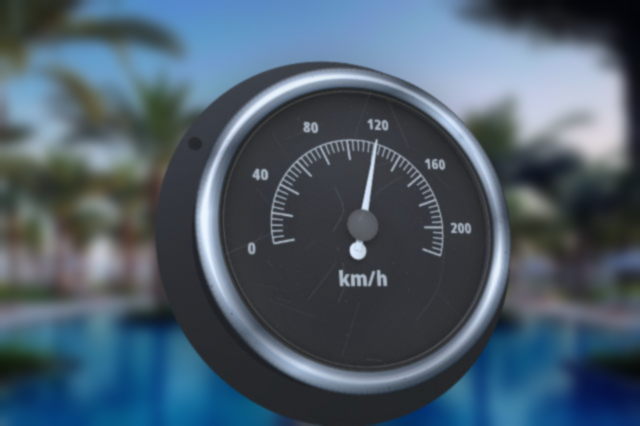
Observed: 120 km/h
